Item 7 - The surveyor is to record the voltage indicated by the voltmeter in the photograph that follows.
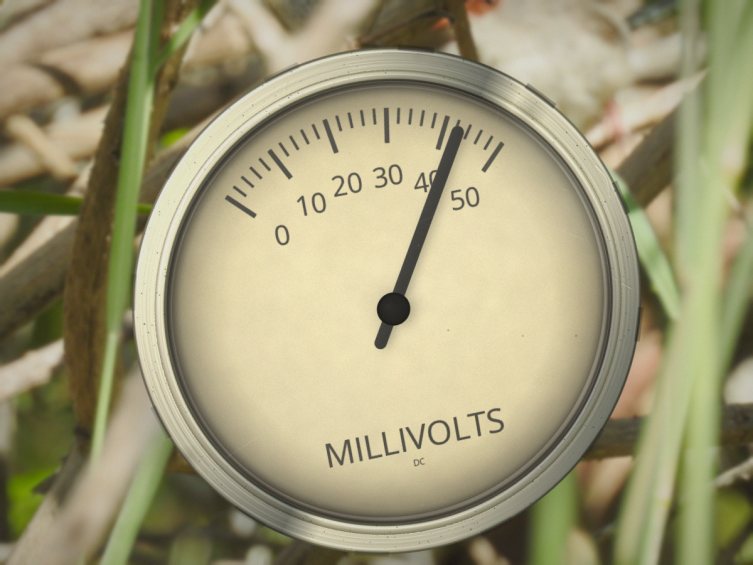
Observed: 42 mV
